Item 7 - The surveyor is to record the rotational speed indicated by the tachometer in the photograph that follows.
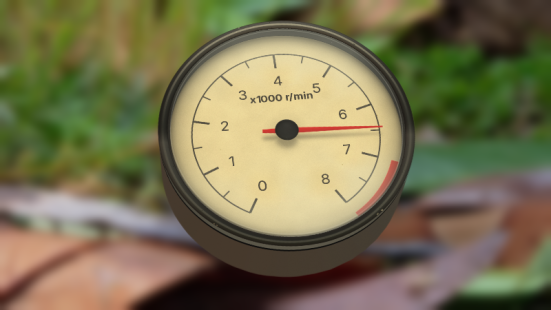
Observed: 6500 rpm
